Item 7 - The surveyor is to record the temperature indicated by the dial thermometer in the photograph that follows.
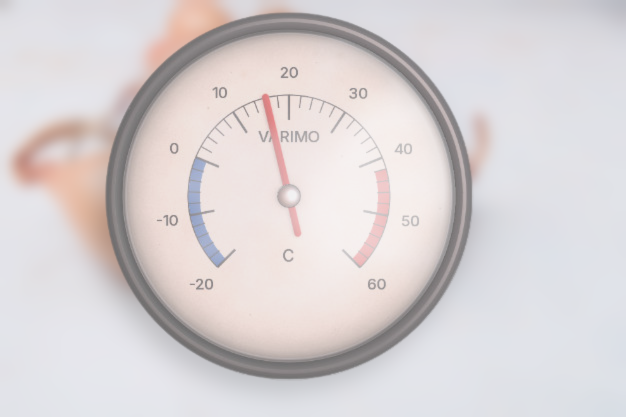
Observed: 16 °C
